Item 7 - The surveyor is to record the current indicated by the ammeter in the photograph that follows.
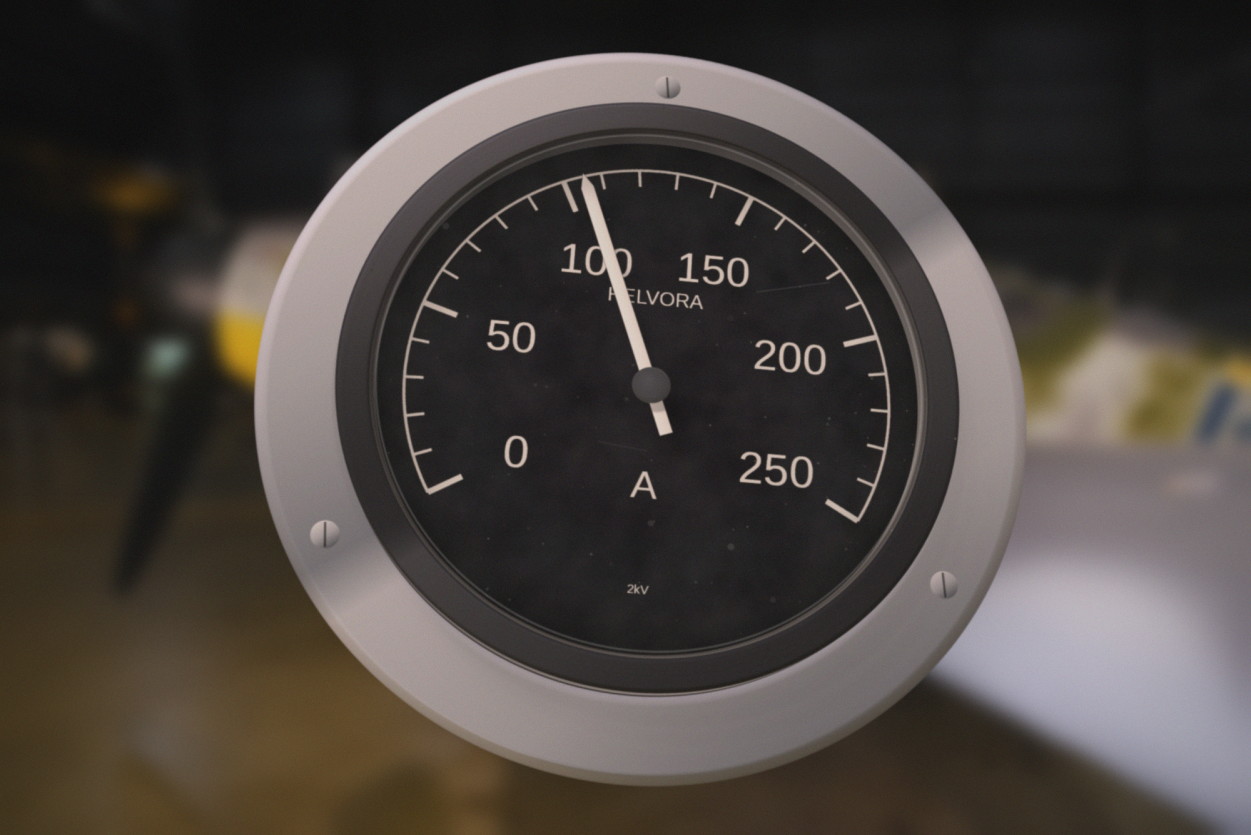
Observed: 105 A
